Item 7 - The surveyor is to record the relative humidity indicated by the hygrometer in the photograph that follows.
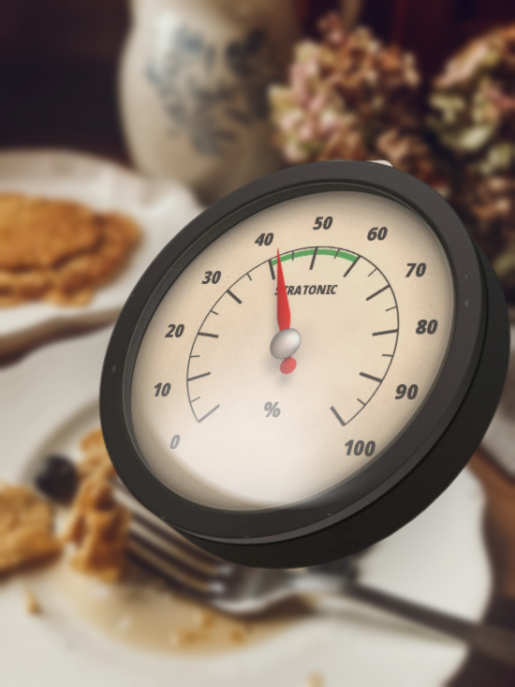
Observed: 42.5 %
